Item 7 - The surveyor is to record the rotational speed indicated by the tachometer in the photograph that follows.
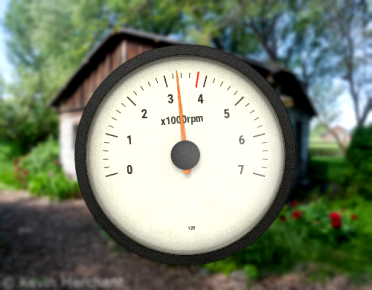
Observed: 3300 rpm
